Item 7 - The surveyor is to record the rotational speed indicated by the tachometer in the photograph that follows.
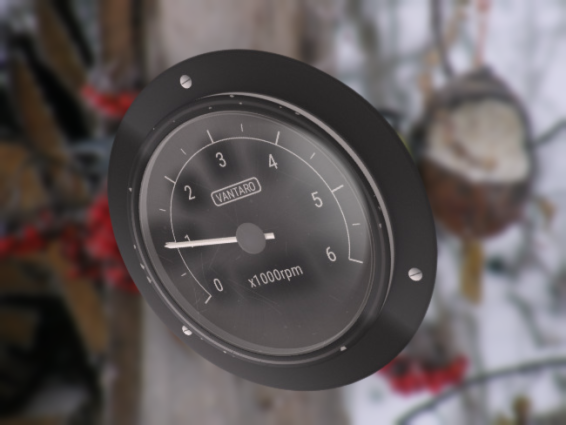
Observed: 1000 rpm
